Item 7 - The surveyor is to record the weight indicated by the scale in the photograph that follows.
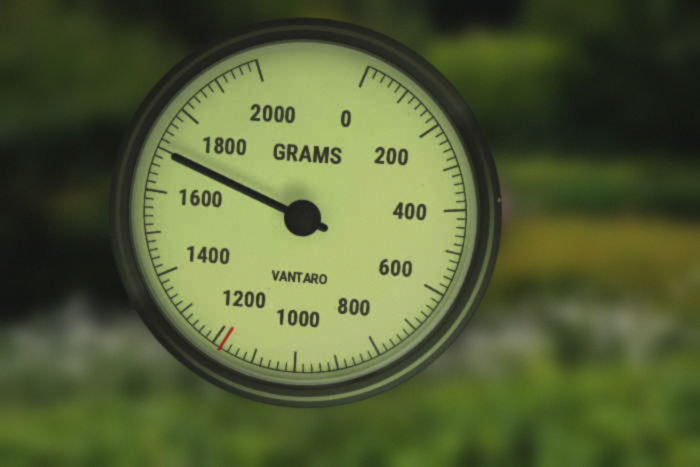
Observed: 1700 g
